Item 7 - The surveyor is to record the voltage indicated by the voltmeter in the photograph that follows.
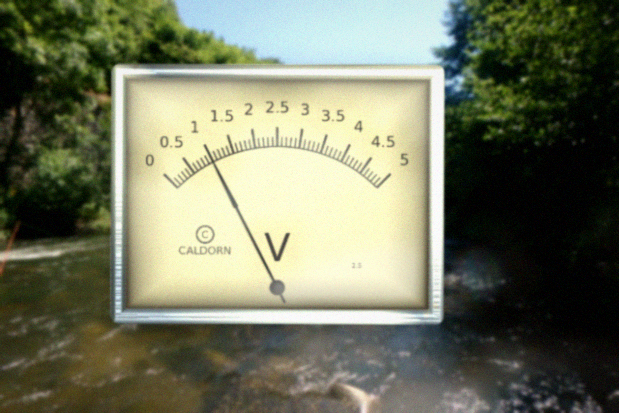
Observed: 1 V
